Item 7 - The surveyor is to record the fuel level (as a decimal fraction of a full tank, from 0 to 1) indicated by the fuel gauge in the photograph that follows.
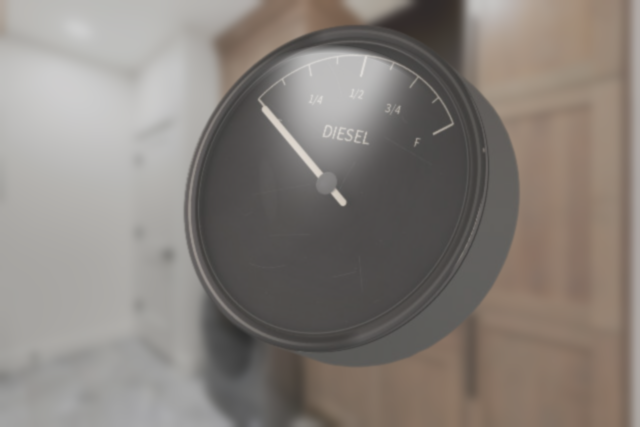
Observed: 0
